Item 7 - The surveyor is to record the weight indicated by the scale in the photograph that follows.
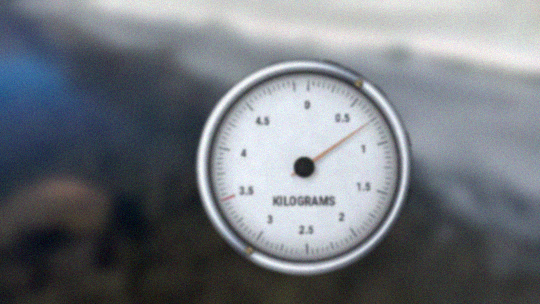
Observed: 0.75 kg
